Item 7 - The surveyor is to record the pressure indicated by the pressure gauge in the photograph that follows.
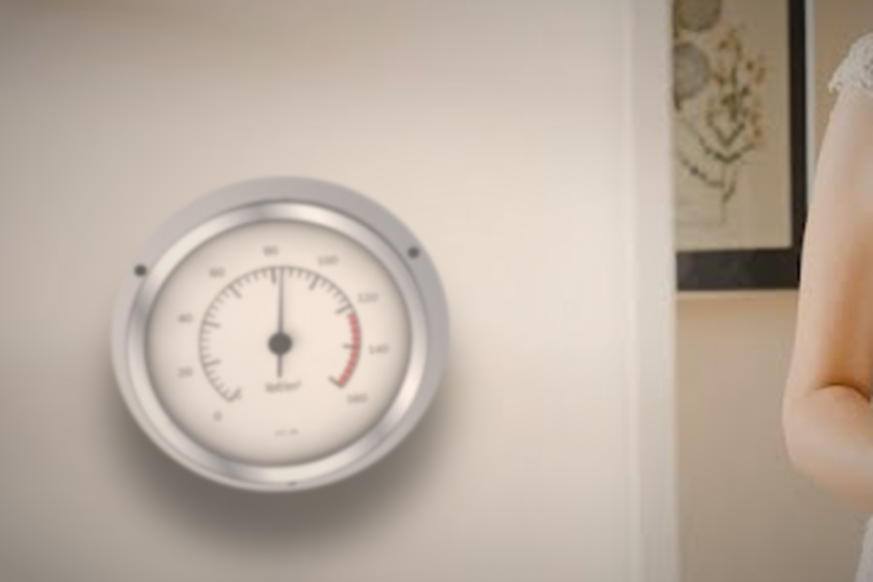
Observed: 84 psi
